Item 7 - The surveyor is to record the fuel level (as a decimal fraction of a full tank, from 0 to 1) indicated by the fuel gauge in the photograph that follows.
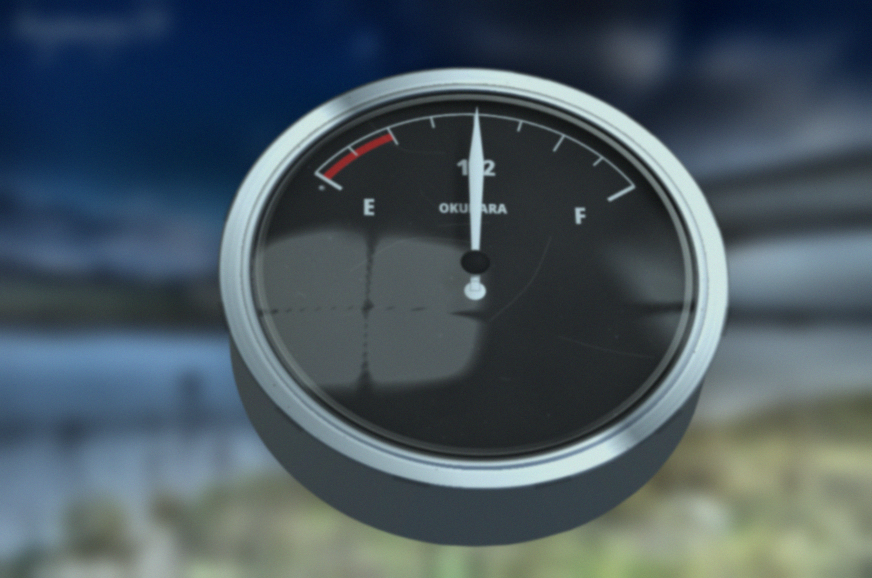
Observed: 0.5
